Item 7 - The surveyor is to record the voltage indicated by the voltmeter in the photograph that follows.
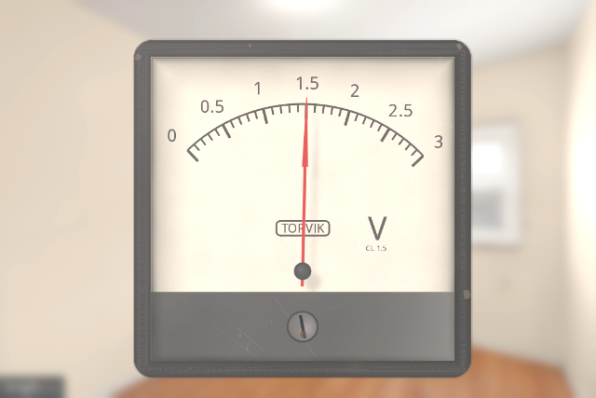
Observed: 1.5 V
